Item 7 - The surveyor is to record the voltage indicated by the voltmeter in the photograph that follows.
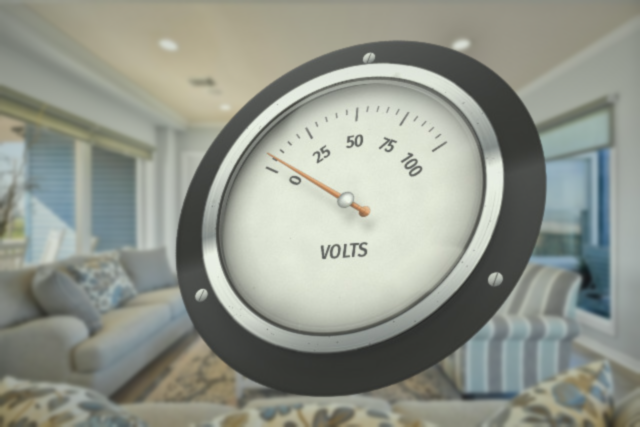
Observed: 5 V
